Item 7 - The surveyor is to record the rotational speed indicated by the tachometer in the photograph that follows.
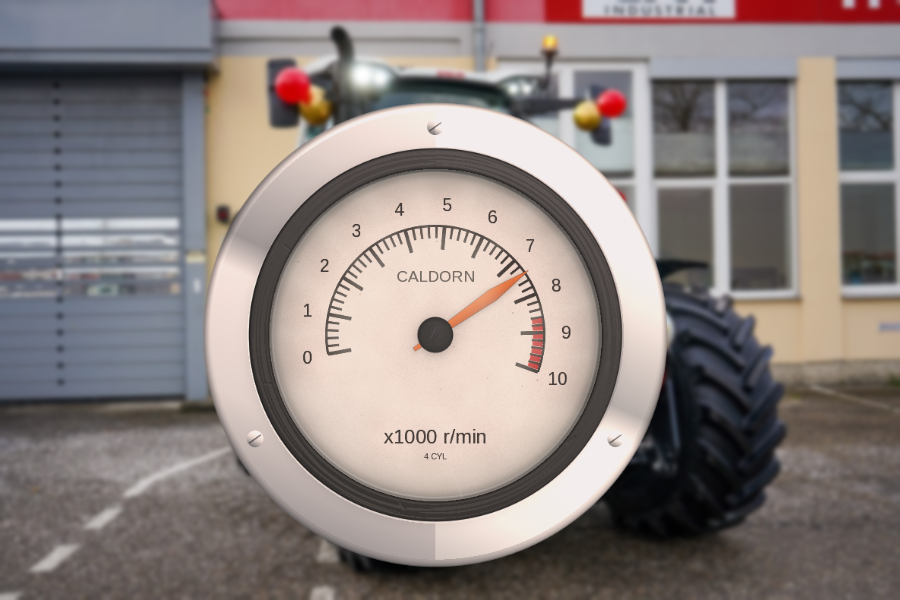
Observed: 7400 rpm
